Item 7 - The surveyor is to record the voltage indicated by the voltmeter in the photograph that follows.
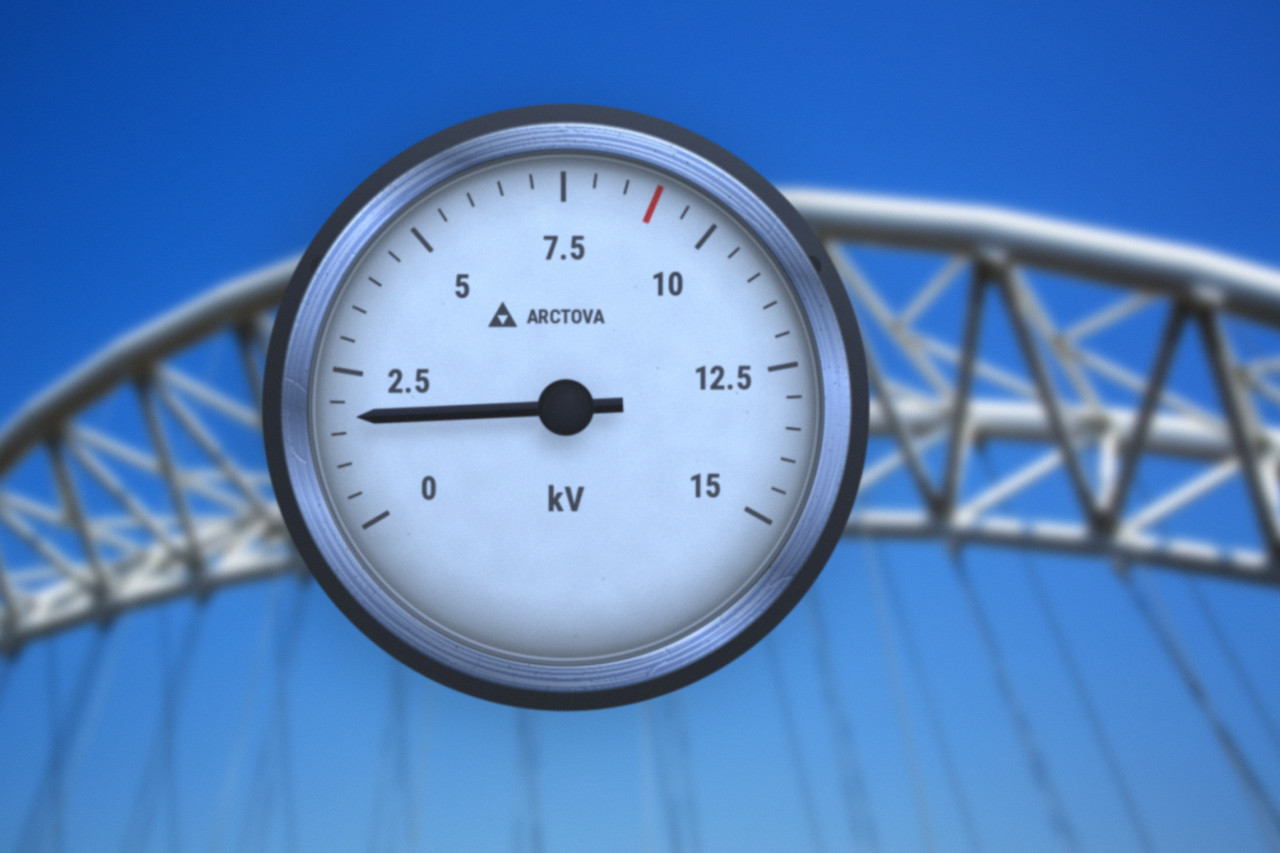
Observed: 1.75 kV
